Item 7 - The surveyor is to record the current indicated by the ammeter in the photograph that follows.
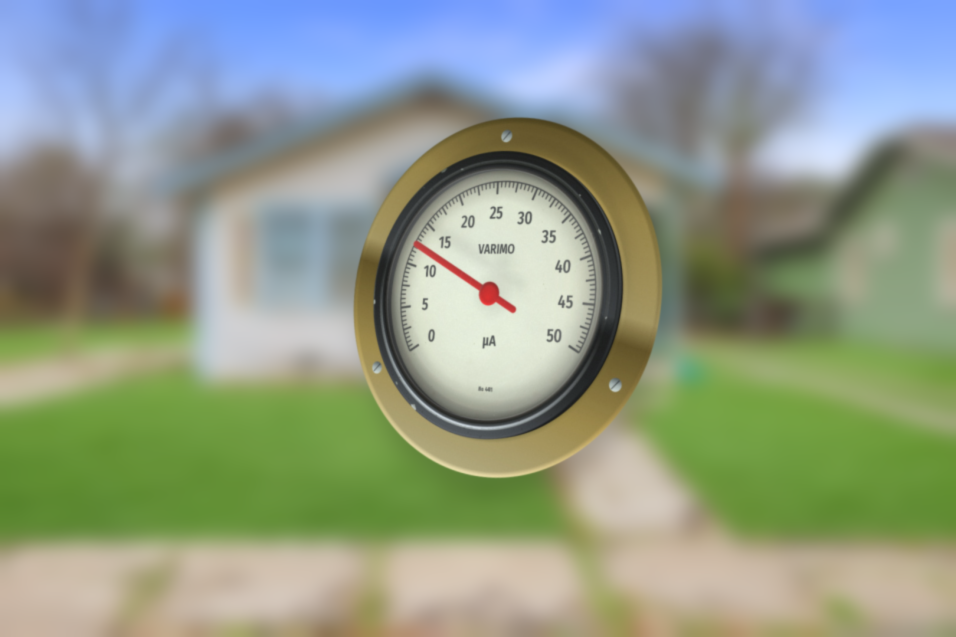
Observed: 12.5 µA
